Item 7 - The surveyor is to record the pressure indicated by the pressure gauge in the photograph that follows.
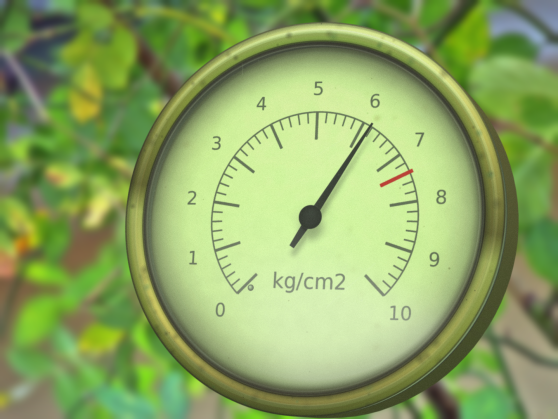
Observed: 6.2 kg/cm²
